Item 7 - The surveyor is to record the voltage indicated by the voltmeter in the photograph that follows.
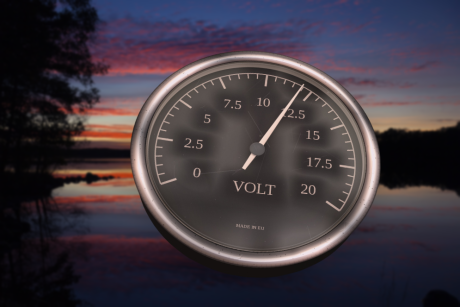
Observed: 12 V
